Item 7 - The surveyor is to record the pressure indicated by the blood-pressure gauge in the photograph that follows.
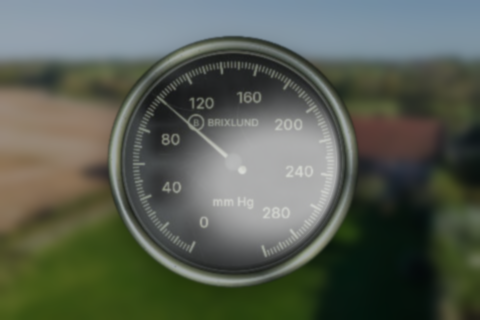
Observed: 100 mmHg
